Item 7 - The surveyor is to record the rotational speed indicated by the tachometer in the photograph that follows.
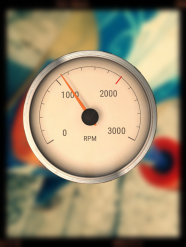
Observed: 1100 rpm
